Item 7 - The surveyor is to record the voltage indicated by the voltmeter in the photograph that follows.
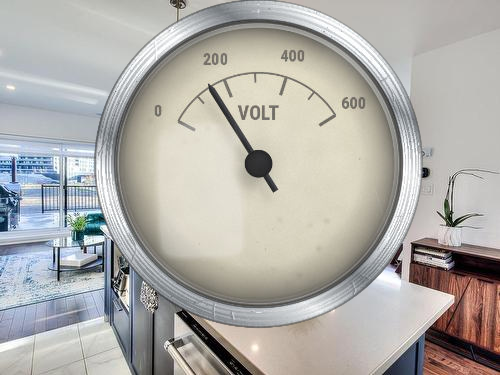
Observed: 150 V
